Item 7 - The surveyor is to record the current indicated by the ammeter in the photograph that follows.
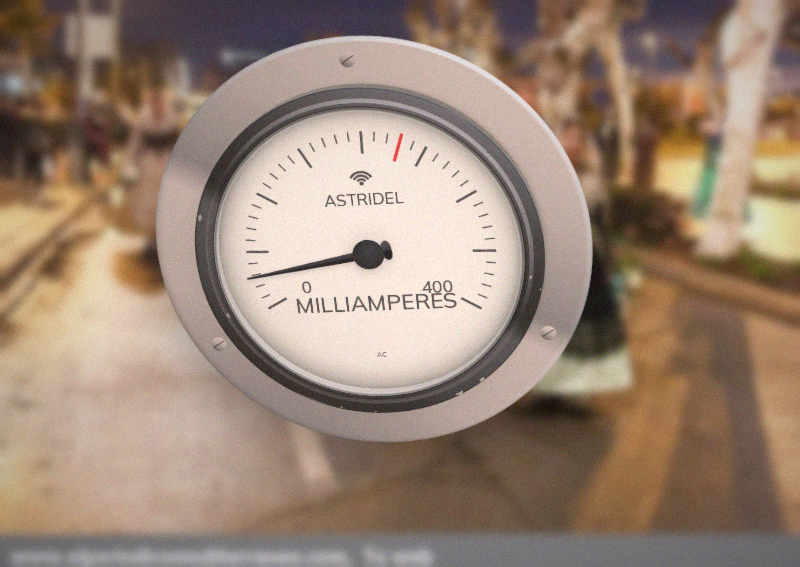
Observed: 30 mA
